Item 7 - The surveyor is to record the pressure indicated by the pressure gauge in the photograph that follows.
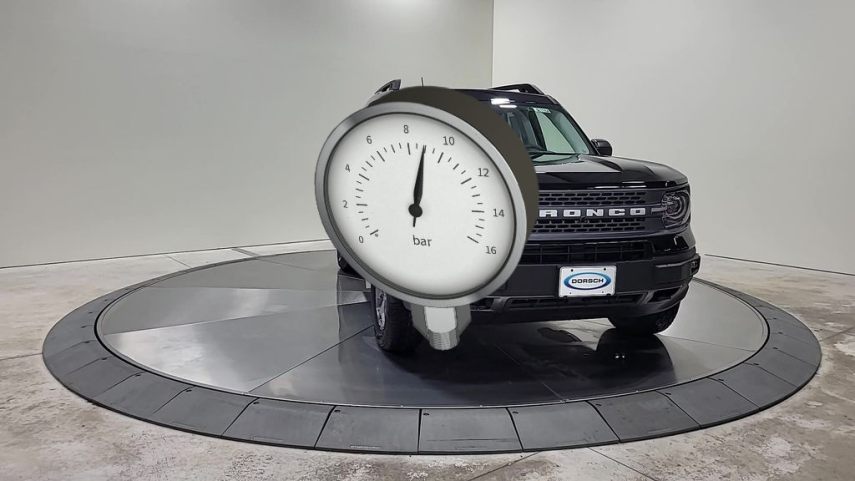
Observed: 9 bar
